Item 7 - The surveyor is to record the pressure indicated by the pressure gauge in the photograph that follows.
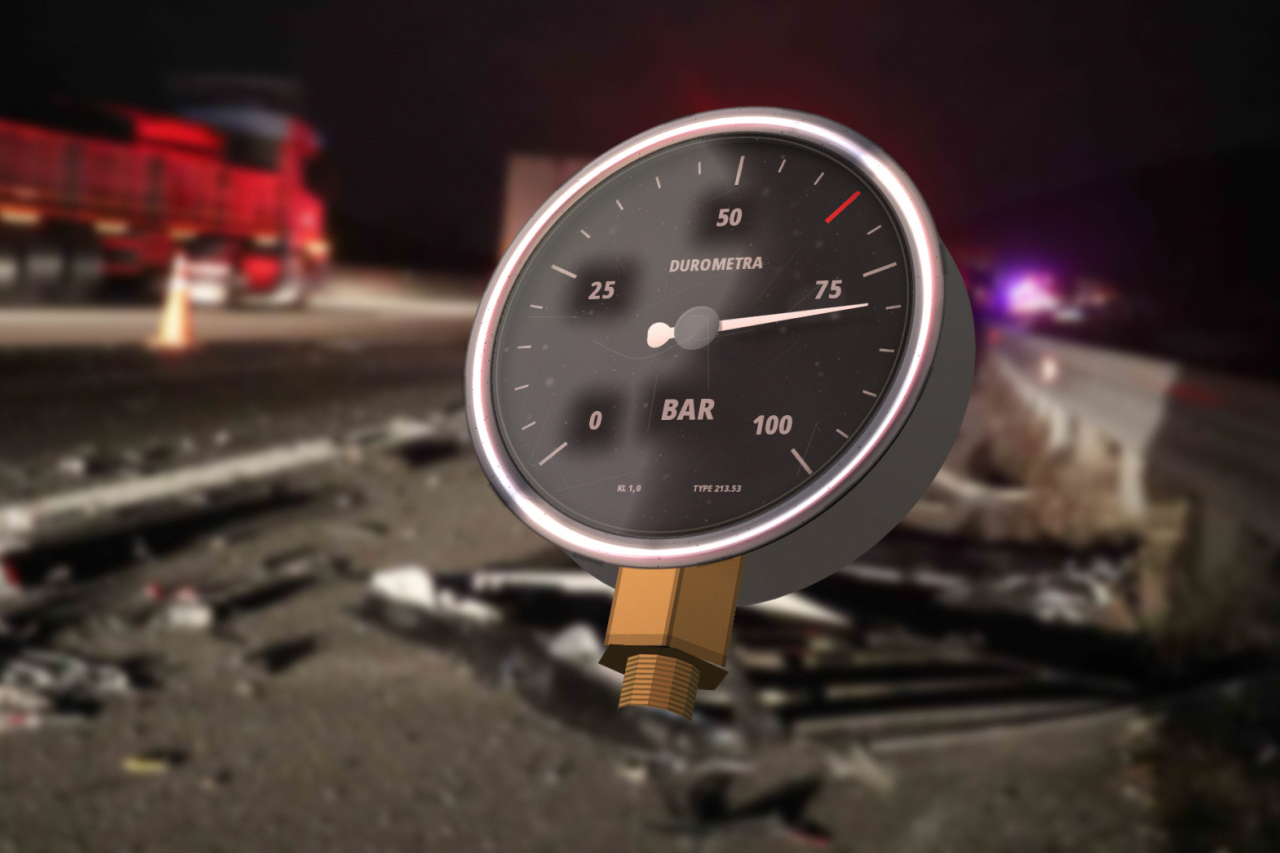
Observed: 80 bar
